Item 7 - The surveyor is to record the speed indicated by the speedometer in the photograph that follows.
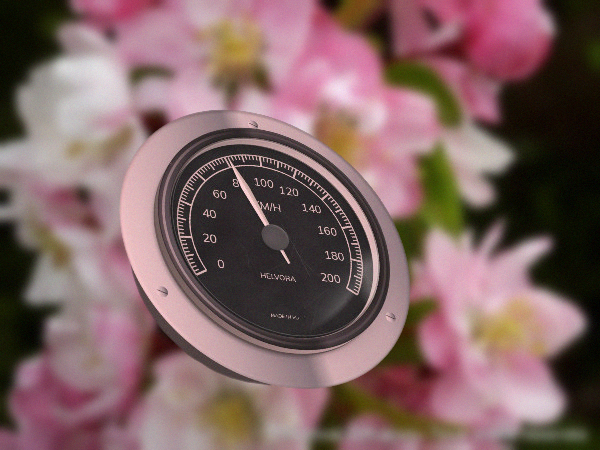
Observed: 80 km/h
